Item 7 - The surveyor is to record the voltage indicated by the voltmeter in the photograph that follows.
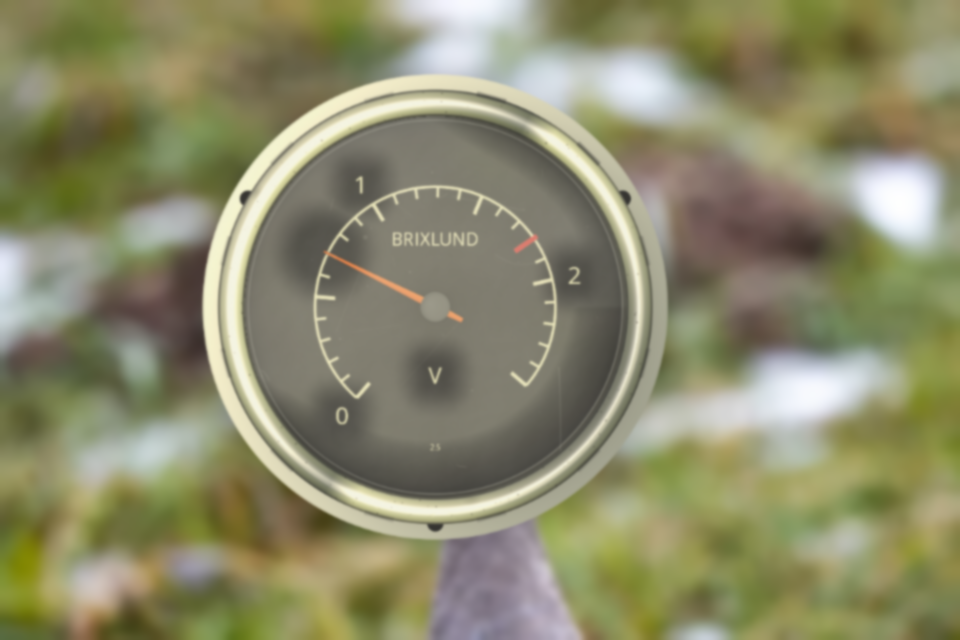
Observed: 0.7 V
